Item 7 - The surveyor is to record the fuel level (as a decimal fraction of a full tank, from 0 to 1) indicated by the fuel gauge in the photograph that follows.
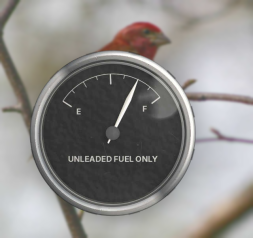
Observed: 0.75
